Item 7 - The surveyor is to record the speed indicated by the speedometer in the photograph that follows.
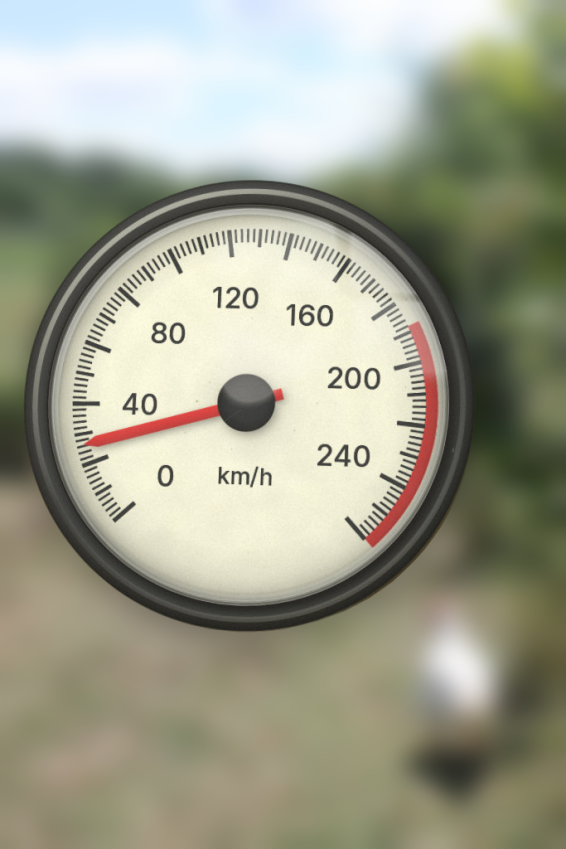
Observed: 26 km/h
